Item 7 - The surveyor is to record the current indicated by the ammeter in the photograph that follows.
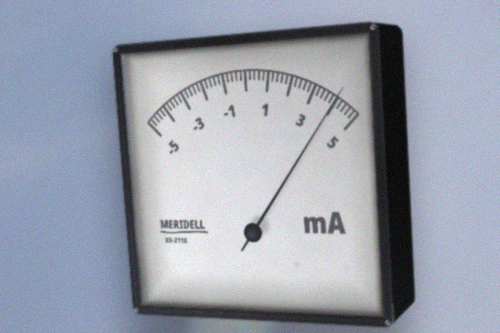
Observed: 4 mA
